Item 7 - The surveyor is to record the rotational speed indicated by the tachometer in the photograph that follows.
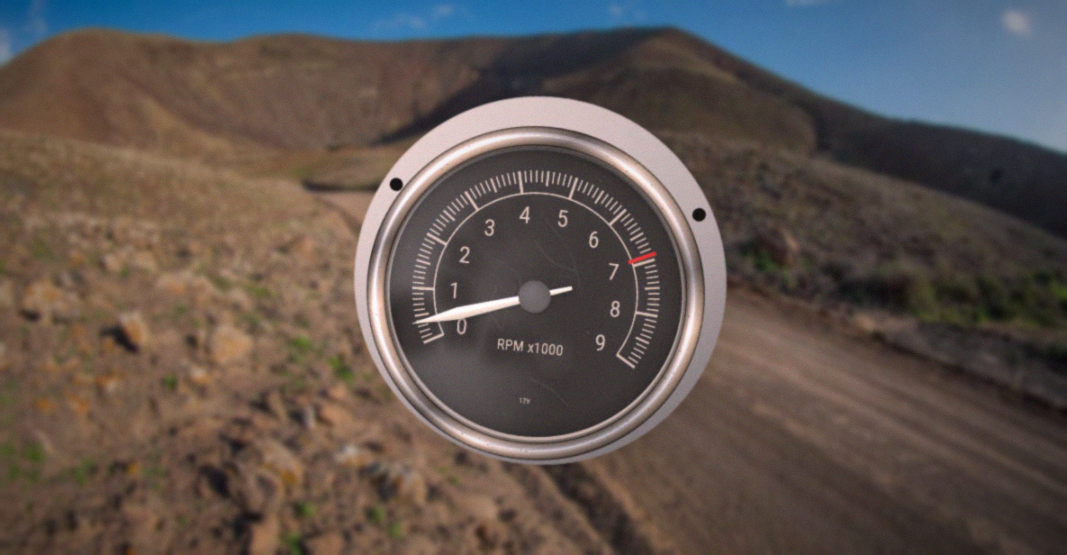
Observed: 400 rpm
